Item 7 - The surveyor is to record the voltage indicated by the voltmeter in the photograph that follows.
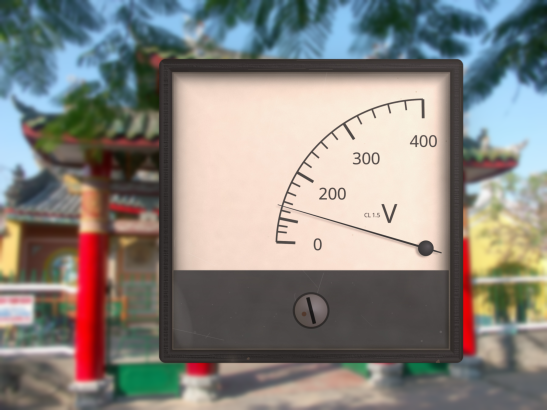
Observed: 130 V
